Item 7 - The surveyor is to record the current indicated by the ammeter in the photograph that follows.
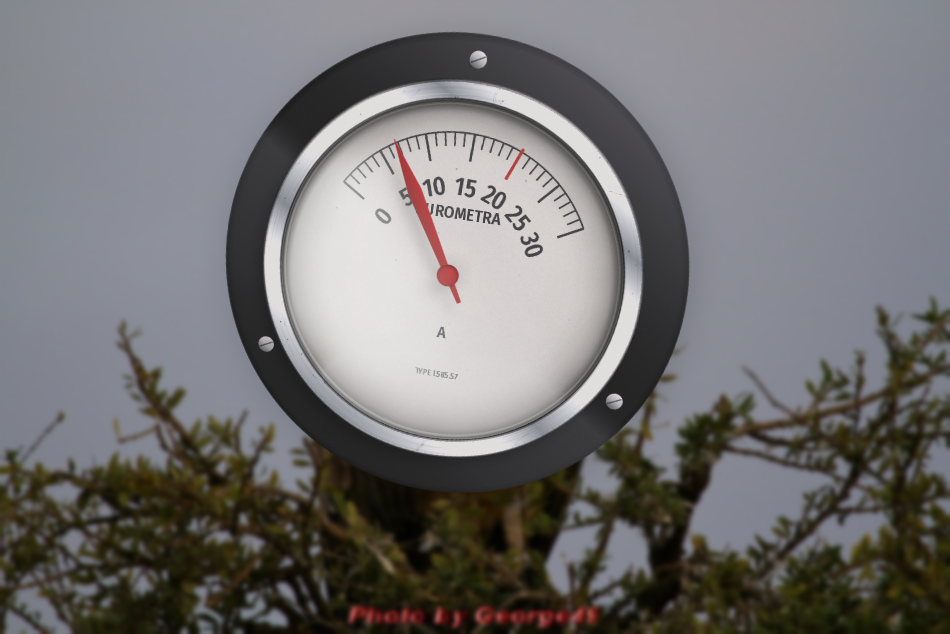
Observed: 7 A
